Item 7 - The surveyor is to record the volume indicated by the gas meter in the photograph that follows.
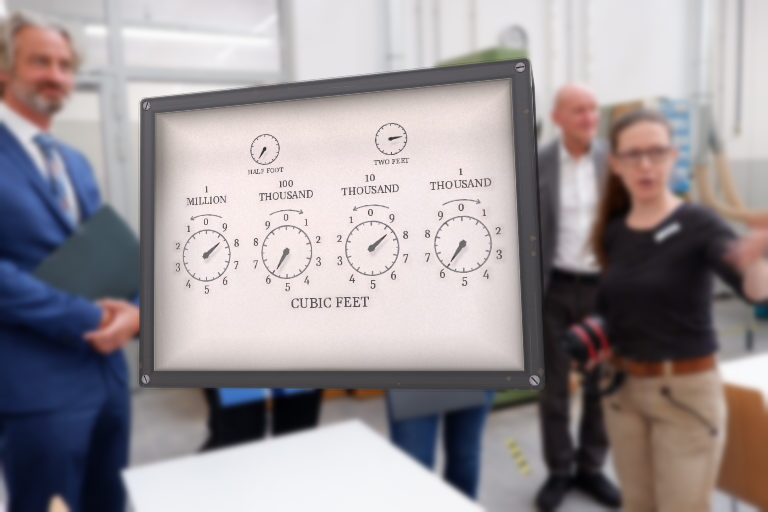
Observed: 858600 ft³
